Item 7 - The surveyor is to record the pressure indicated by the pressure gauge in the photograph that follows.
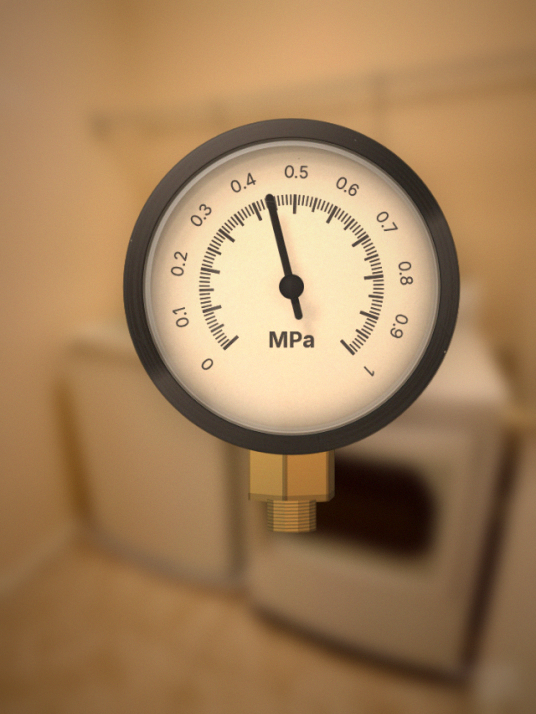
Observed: 0.44 MPa
